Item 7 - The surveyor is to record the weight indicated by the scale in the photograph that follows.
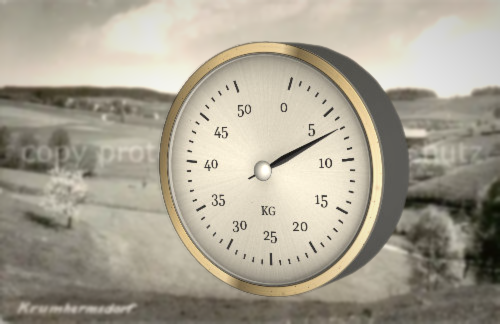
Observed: 7 kg
